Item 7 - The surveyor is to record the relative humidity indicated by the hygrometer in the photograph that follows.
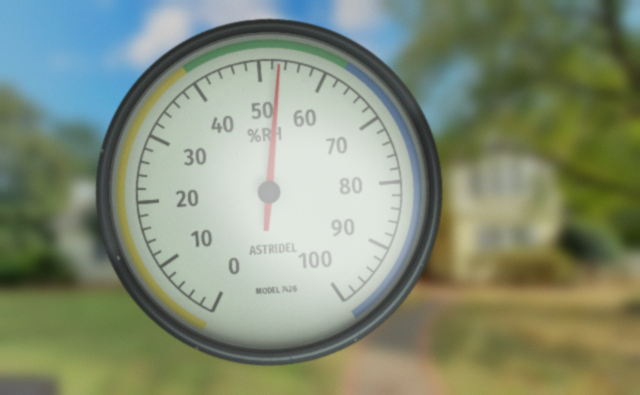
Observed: 53 %
